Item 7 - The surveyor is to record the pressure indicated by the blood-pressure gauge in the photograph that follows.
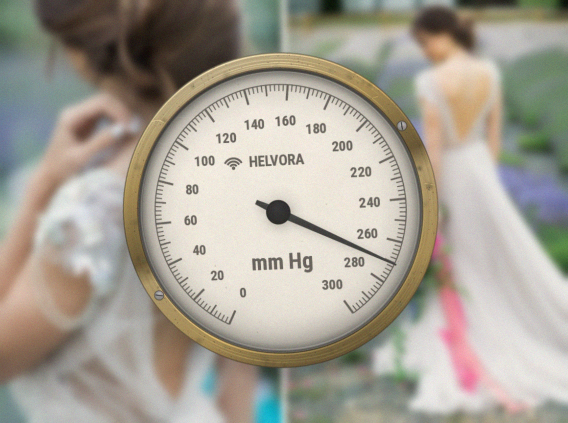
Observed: 270 mmHg
